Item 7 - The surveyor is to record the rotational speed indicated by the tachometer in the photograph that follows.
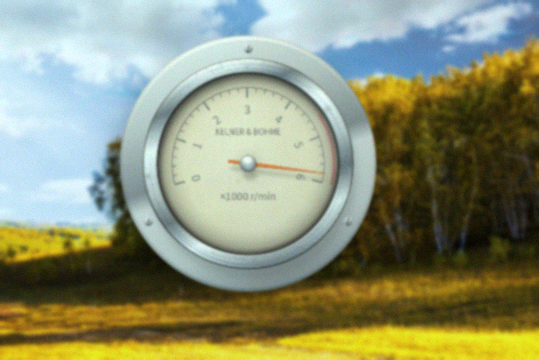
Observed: 5800 rpm
